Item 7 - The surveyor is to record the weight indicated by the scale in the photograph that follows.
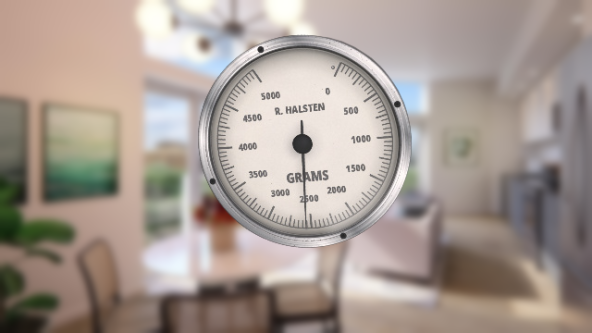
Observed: 2550 g
